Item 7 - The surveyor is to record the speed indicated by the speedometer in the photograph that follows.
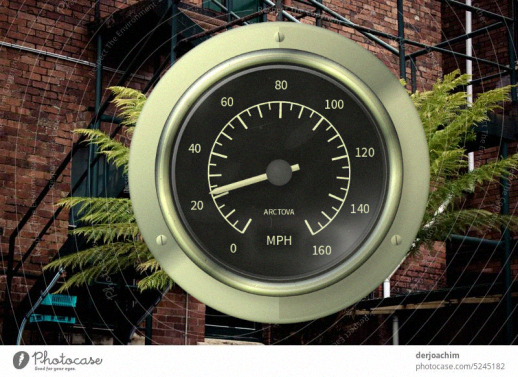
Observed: 22.5 mph
